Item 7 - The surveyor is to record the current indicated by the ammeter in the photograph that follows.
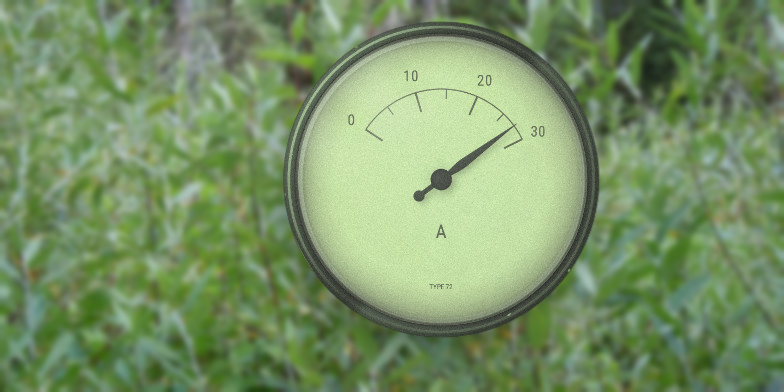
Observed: 27.5 A
